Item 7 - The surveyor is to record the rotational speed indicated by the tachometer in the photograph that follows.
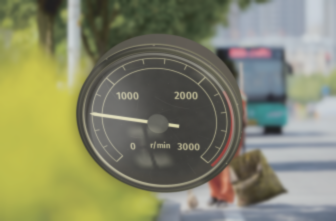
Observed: 600 rpm
